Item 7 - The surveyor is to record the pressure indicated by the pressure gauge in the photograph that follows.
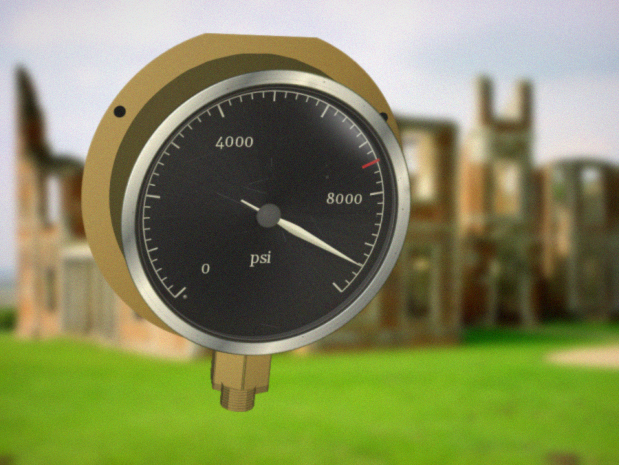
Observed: 9400 psi
